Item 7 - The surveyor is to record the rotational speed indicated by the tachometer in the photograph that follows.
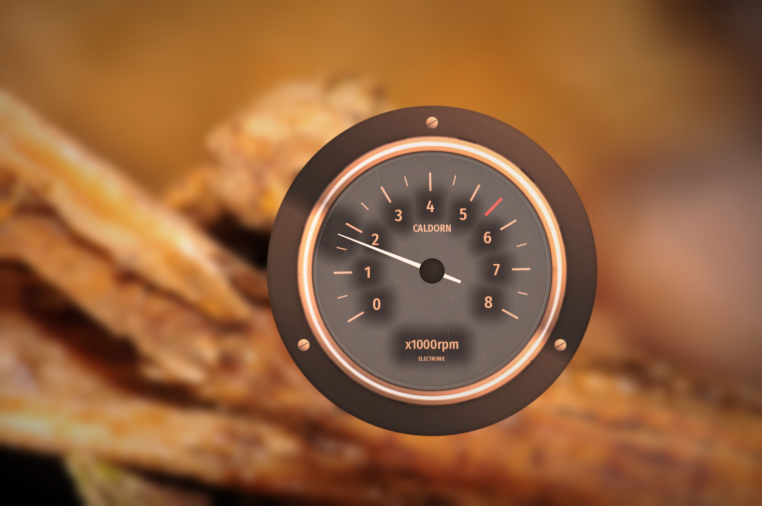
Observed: 1750 rpm
